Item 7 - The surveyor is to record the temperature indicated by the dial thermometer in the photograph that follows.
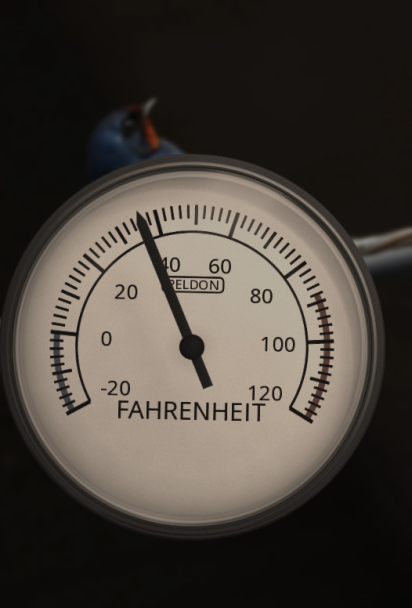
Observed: 36 °F
